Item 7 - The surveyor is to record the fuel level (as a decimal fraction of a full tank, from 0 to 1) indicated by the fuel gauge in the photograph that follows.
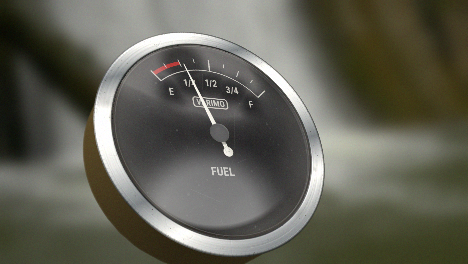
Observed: 0.25
